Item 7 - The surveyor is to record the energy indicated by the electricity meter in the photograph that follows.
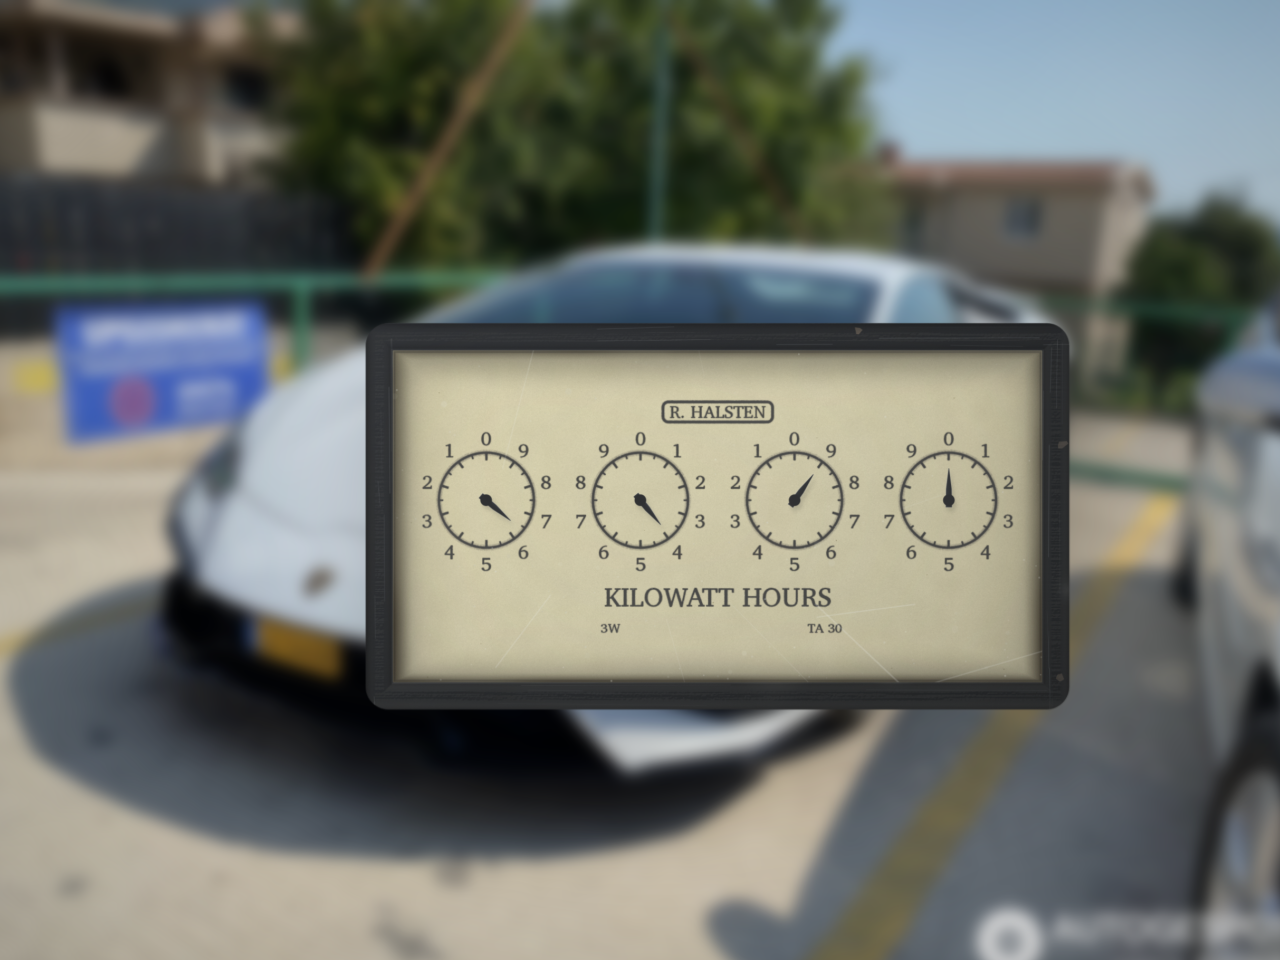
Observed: 6390 kWh
